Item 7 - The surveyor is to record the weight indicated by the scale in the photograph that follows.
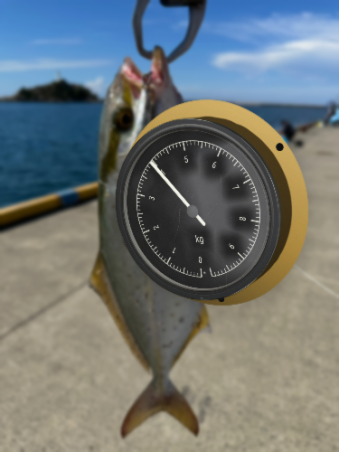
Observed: 4 kg
